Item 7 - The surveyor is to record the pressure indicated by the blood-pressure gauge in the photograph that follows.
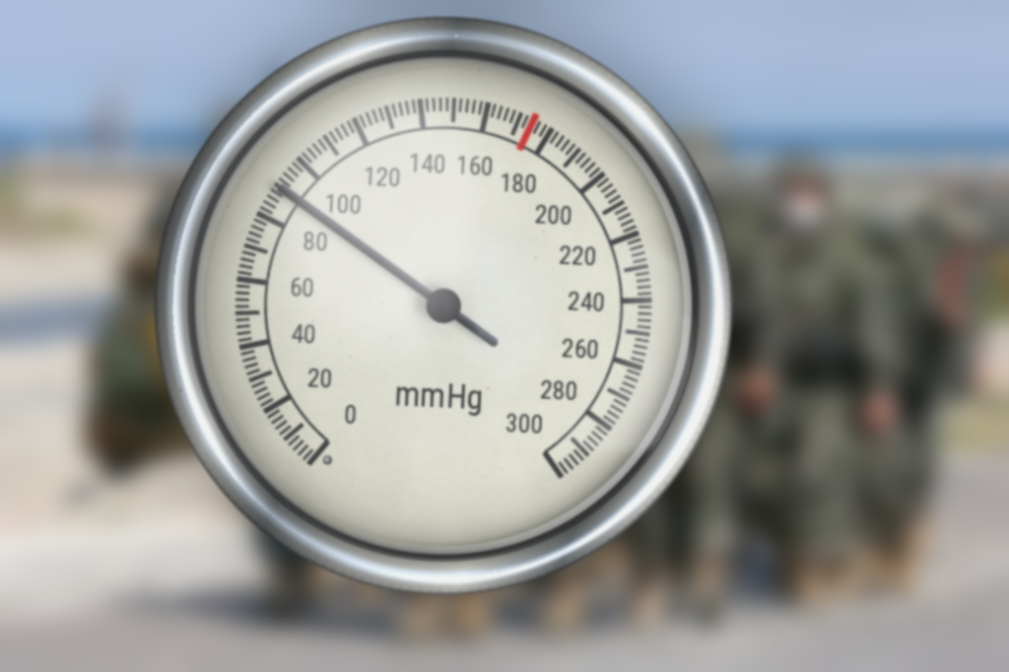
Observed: 90 mmHg
